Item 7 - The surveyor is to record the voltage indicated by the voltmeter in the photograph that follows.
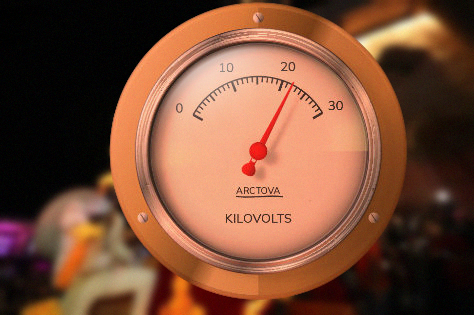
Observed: 22 kV
